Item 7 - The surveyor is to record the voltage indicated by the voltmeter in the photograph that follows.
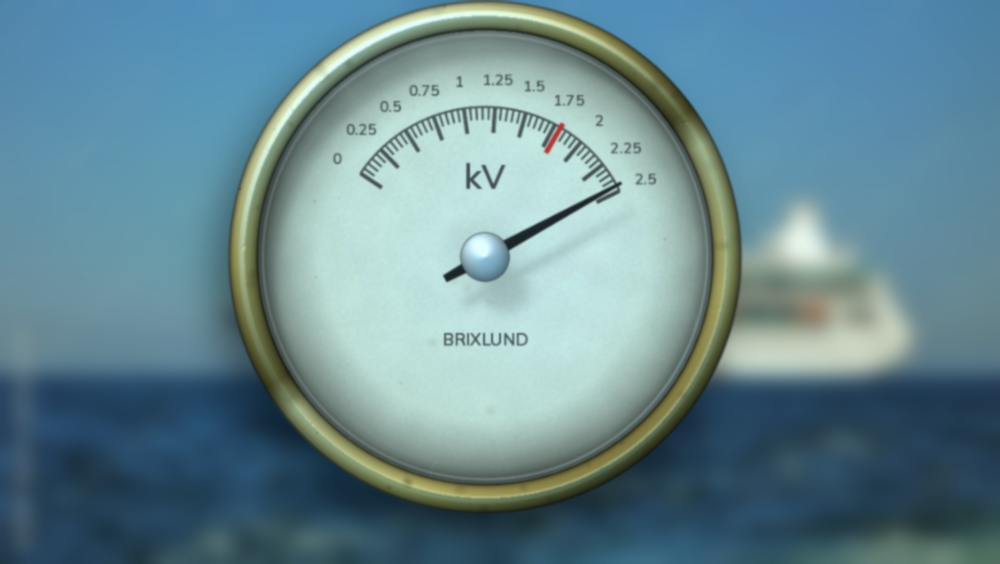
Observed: 2.45 kV
